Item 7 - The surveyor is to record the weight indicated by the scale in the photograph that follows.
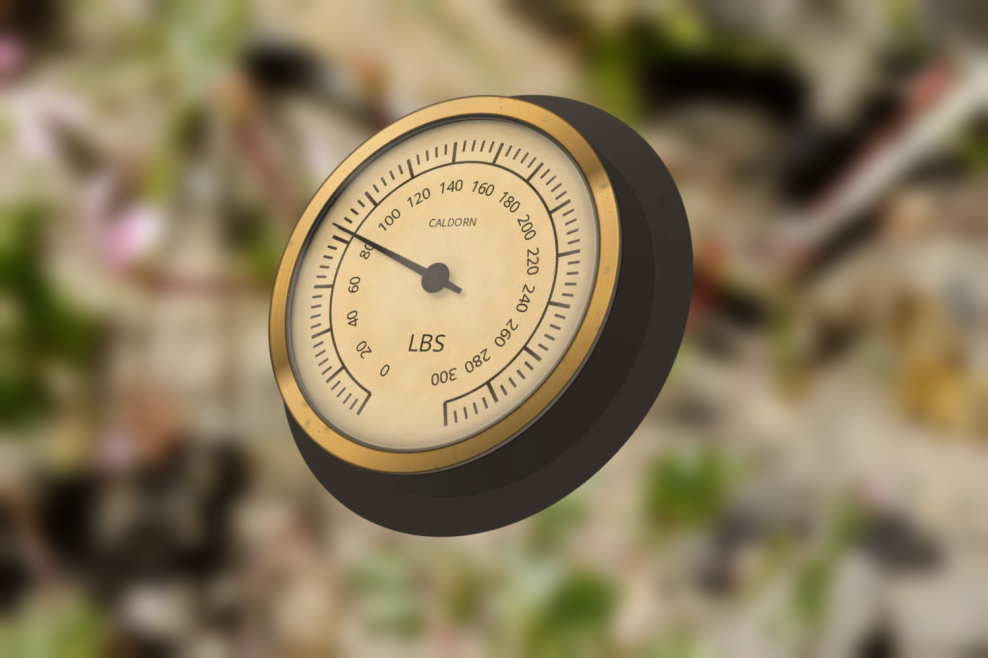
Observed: 84 lb
